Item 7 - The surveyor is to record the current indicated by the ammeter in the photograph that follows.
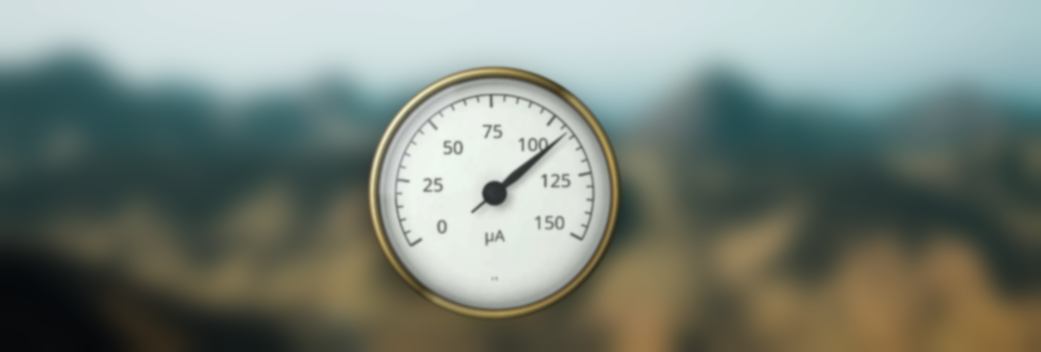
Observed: 107.5 µA
